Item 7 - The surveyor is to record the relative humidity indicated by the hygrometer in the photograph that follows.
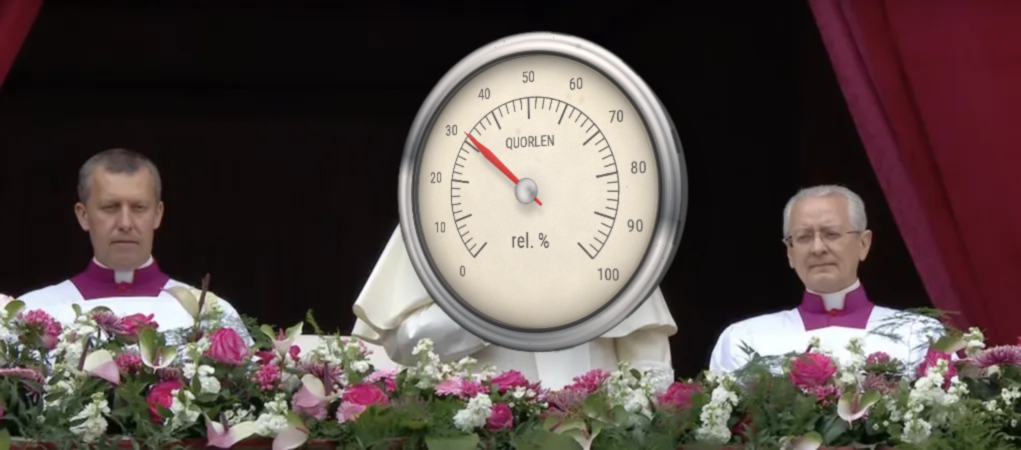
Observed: 32 %
